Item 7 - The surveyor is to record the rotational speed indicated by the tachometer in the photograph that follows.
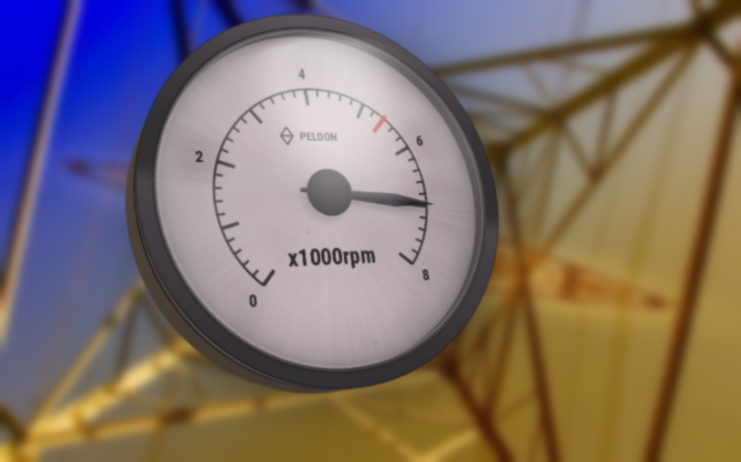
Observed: 7000 rpm
